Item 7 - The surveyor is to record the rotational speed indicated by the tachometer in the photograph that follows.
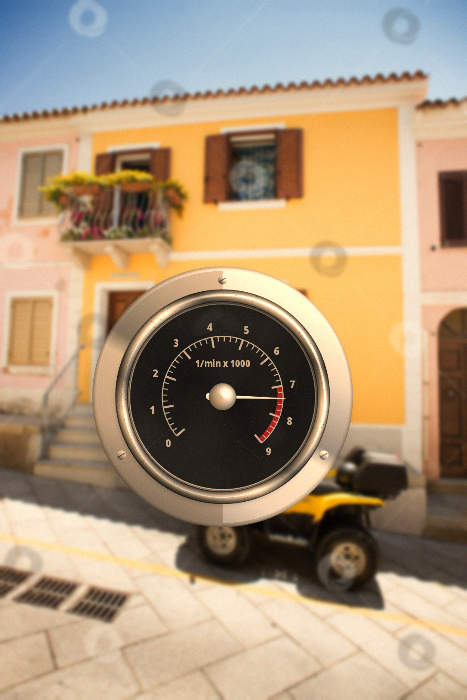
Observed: 7400 rpm
